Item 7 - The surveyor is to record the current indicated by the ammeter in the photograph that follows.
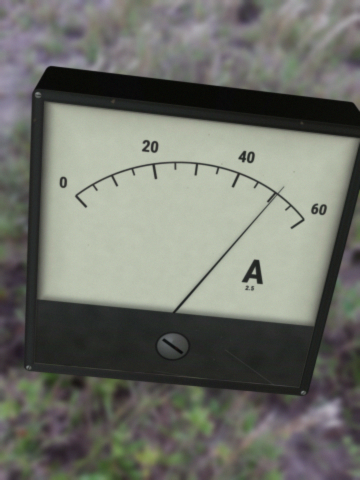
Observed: 50 A
